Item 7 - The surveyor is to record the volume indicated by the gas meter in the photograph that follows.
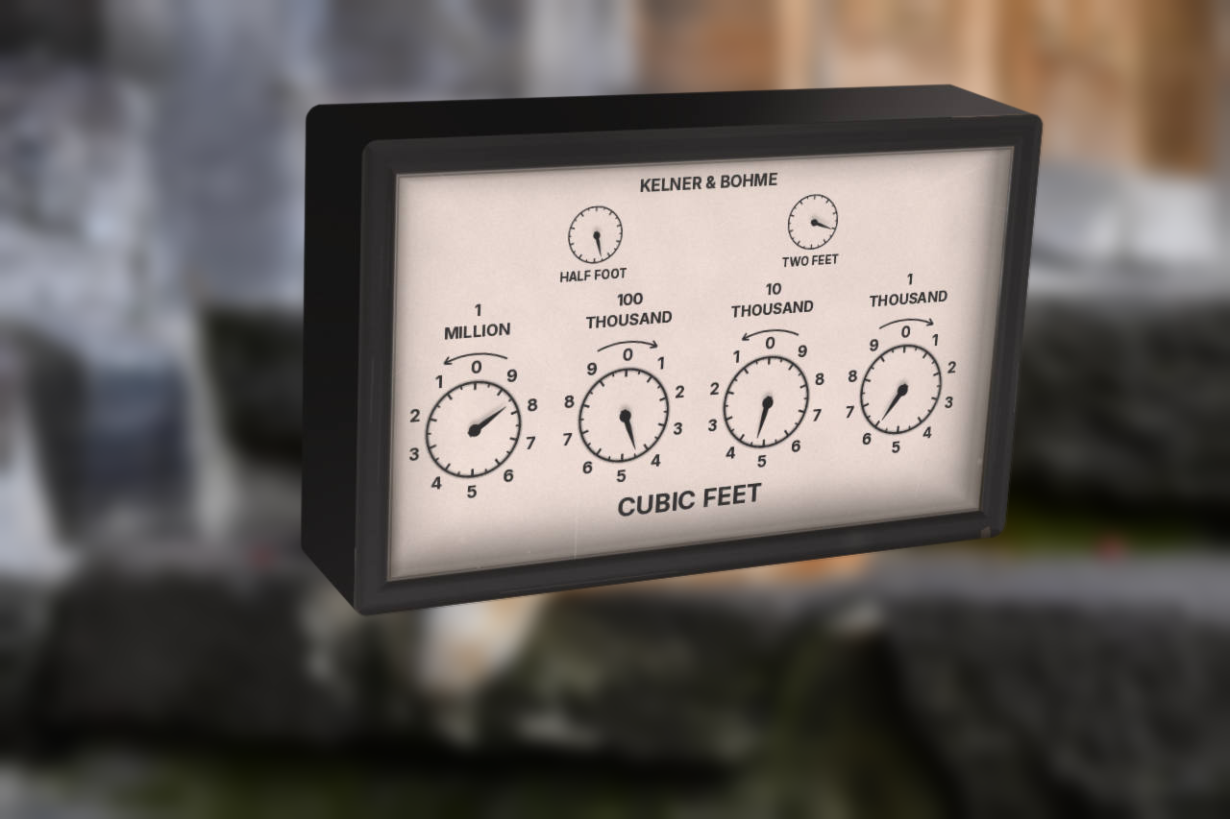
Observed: 844600 ft³
